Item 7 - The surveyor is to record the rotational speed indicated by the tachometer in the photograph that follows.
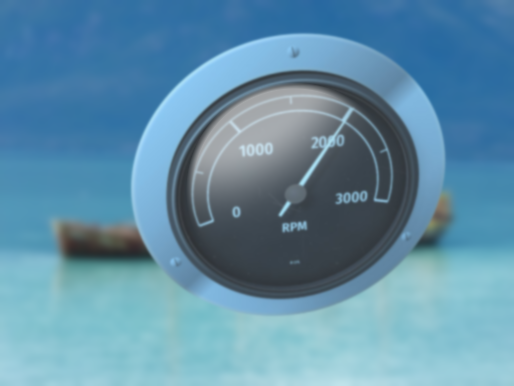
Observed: 2000 rpm
